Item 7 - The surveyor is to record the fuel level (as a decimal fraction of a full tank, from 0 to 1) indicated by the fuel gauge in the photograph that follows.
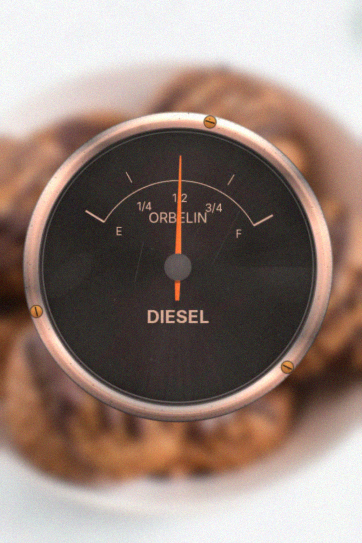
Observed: 0.5
